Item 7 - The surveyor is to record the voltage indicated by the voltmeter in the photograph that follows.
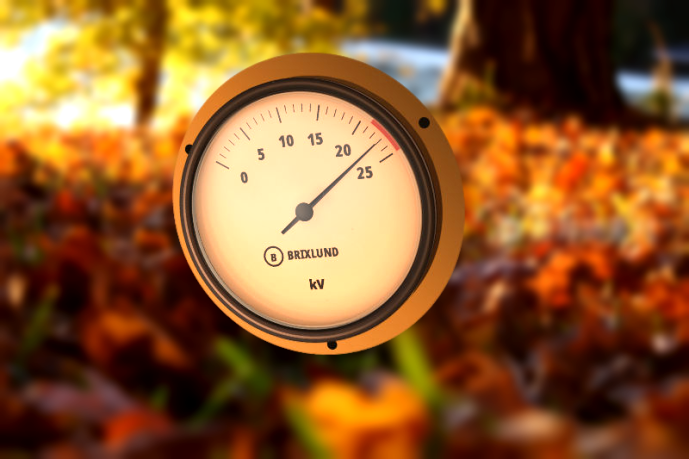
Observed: 23 kV
